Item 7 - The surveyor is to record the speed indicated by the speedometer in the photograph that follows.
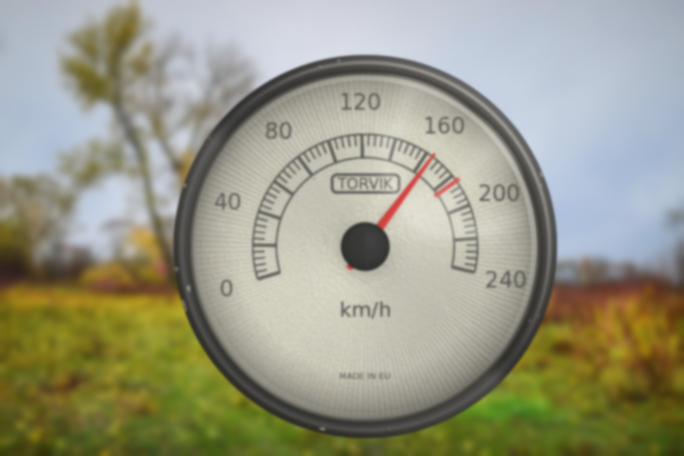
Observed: 164 km/h
